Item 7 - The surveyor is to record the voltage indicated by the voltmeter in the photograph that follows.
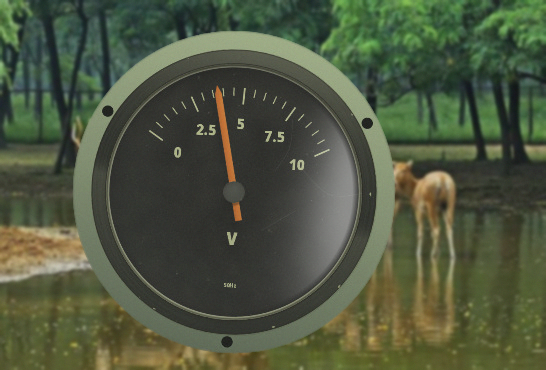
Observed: 3.75 V
